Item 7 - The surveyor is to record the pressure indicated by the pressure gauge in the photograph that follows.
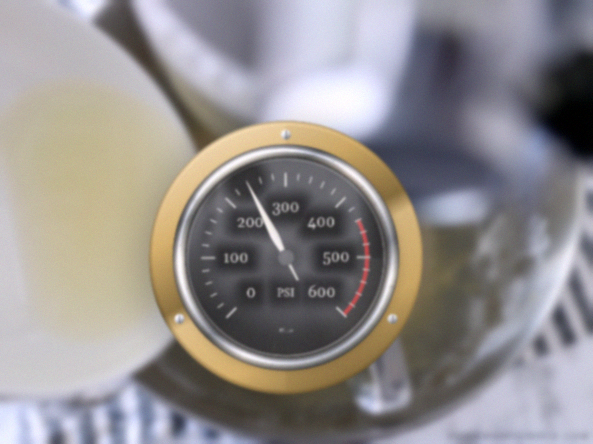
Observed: 240 psi
